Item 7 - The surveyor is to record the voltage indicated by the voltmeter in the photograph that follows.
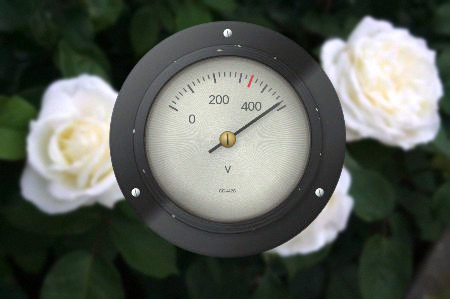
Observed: 480 V
